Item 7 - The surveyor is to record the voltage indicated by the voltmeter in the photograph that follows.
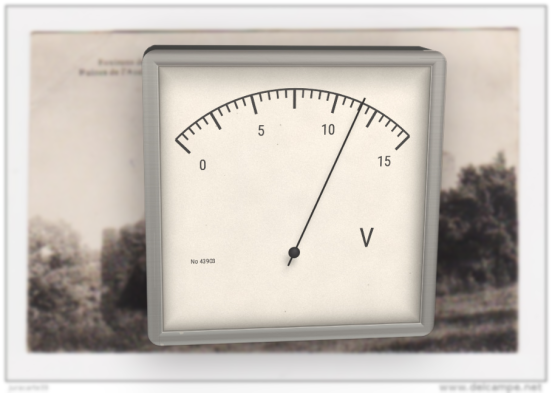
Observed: 11.5 V
